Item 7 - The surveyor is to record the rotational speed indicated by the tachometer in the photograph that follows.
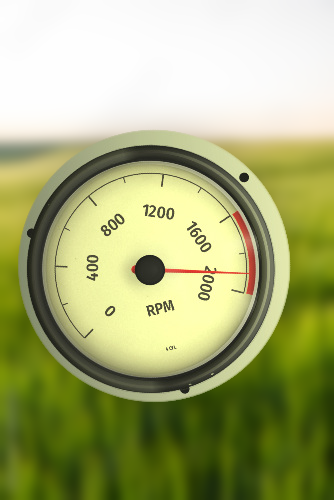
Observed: 1900 rpm
